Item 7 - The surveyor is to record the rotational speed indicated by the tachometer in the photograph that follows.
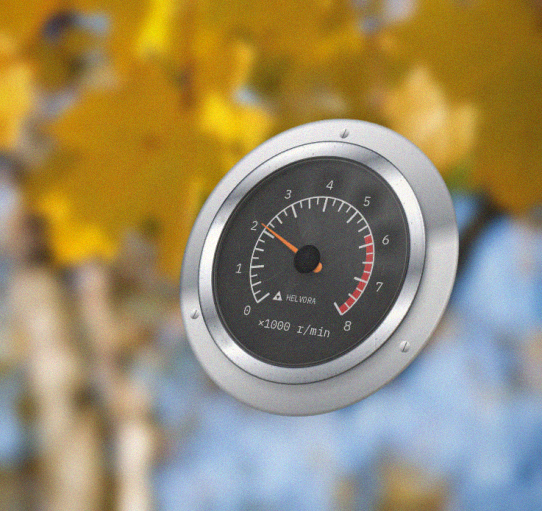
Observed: 2125 rpm
